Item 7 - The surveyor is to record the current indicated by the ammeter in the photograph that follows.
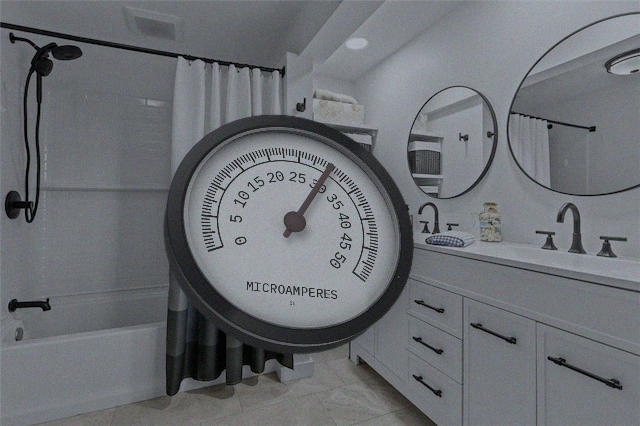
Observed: 30 µA
